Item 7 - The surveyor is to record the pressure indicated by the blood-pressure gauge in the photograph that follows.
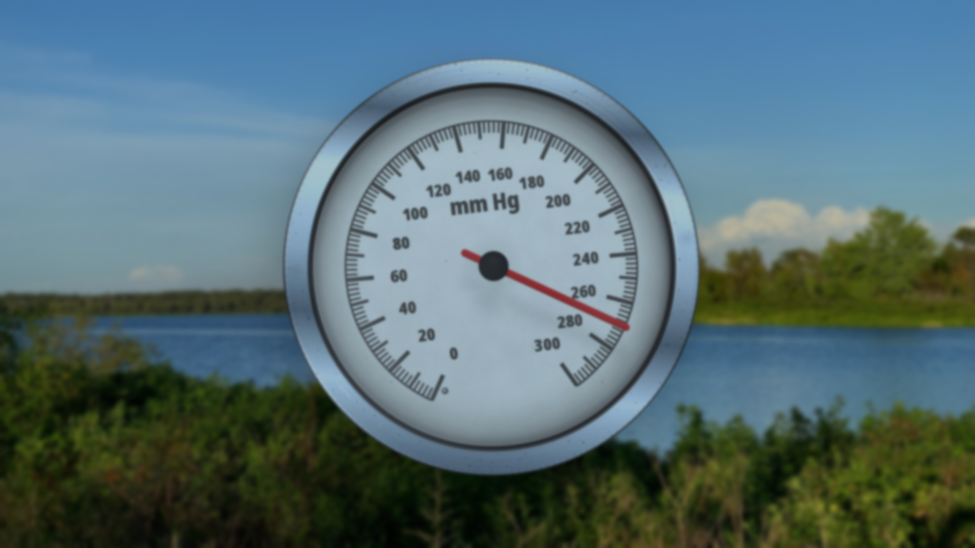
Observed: 270 mmHg
